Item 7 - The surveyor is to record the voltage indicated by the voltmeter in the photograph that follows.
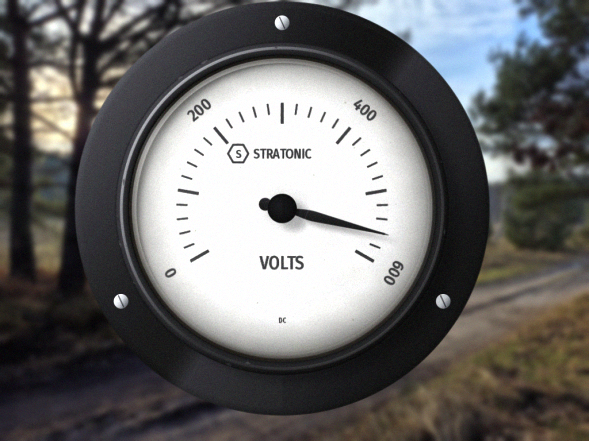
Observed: 560 V
